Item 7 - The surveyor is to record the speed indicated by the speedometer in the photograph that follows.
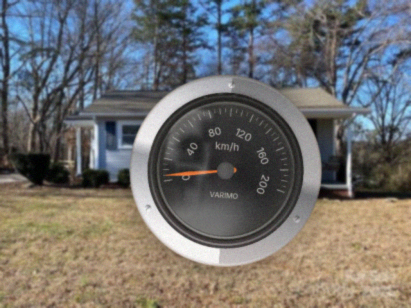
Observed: 5 km/h
